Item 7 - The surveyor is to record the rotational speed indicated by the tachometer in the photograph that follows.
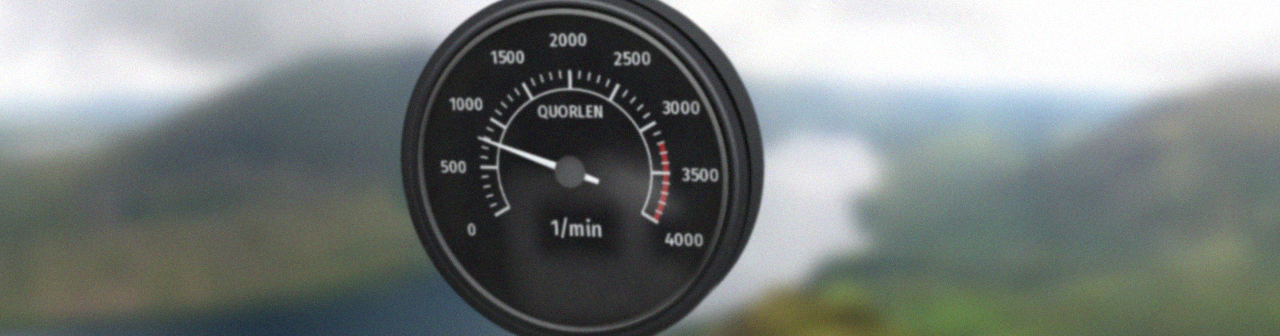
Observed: 800 rpm
